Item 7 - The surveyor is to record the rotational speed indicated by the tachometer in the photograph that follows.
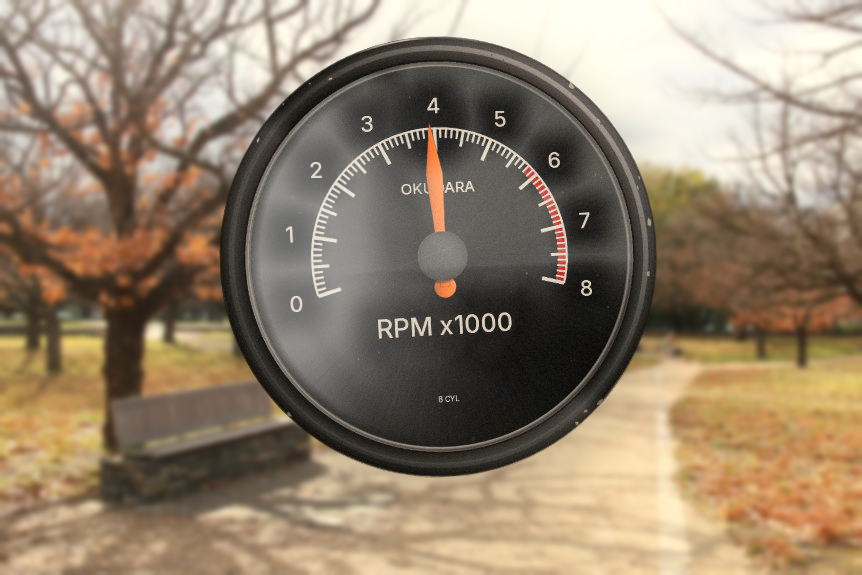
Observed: 3900 rpm
